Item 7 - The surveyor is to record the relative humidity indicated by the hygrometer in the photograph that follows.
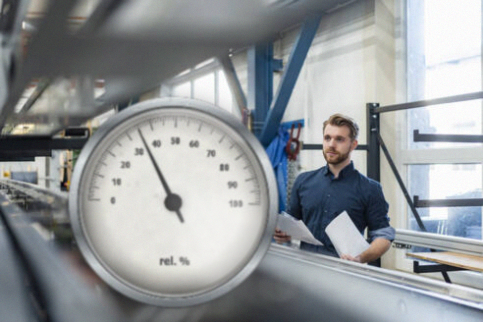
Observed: 35 %
